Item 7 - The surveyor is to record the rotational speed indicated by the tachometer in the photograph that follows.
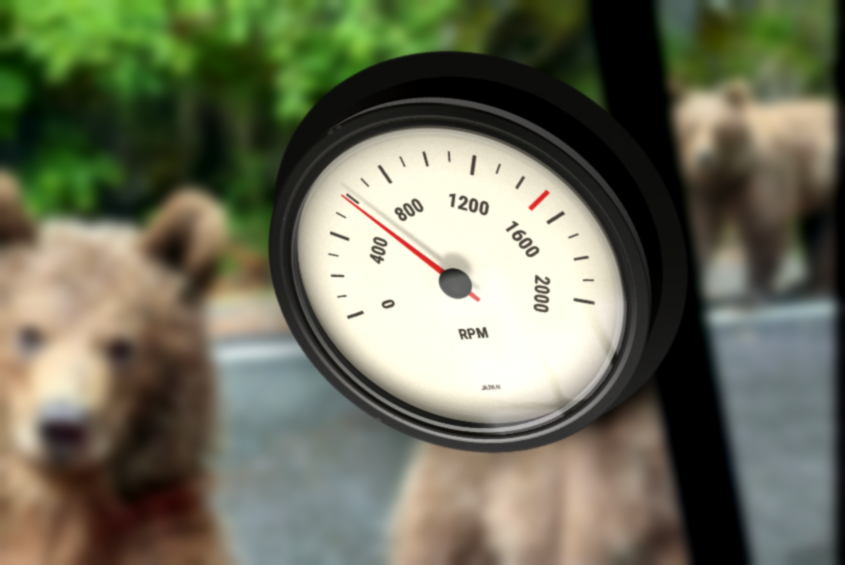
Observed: 600 rpm
